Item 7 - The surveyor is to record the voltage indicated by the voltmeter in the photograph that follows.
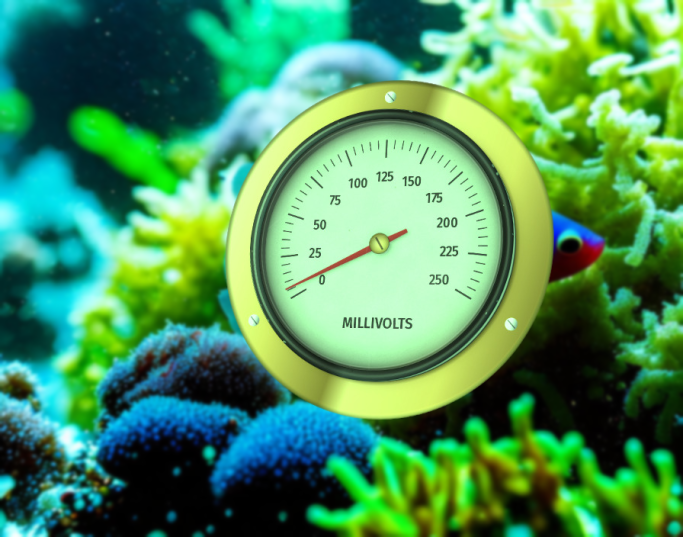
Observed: 5 mV
